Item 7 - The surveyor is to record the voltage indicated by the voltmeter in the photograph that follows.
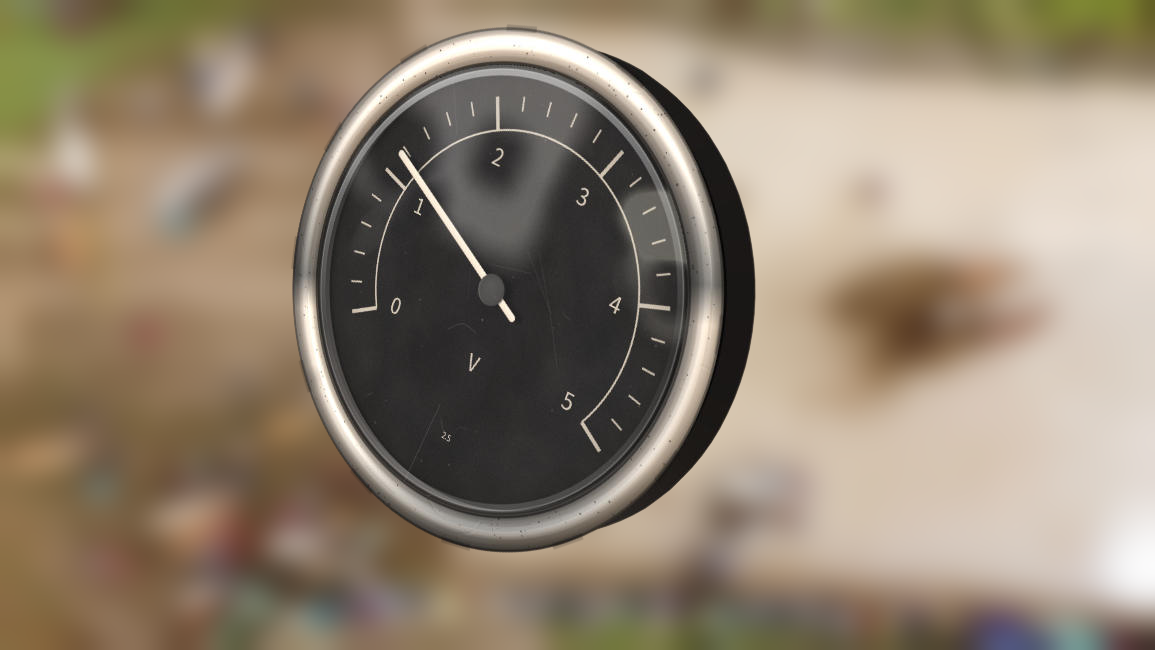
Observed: 1.2 V
